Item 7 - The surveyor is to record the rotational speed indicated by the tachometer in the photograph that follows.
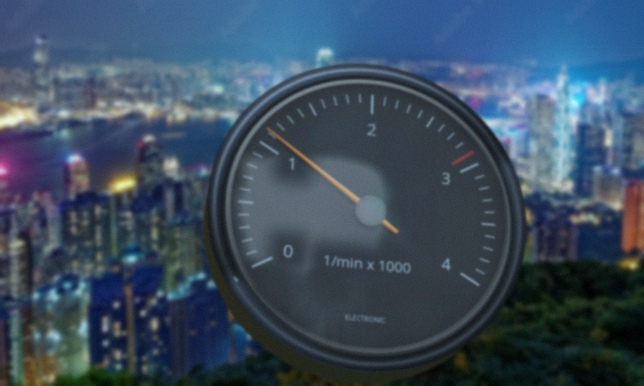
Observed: 1100 rpm
